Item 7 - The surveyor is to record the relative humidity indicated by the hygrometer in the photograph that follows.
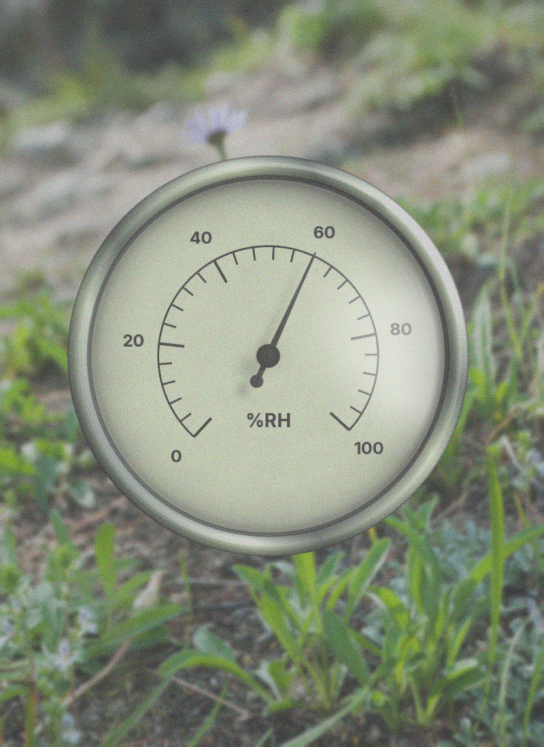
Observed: 60 %
